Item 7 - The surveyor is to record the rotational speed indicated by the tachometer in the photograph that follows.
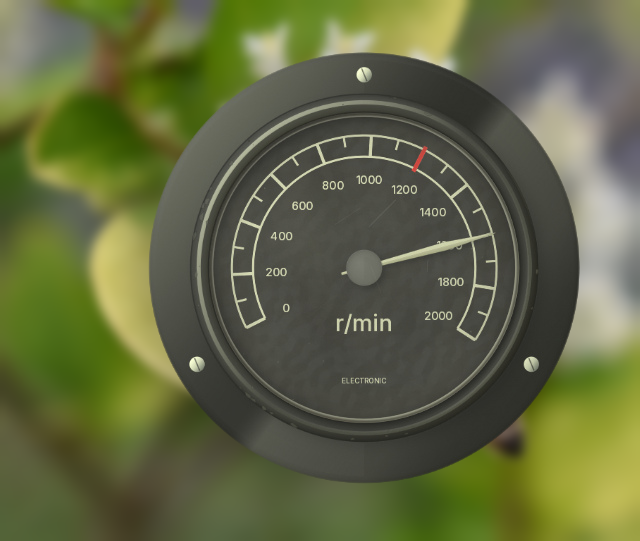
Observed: 1600 rpm
